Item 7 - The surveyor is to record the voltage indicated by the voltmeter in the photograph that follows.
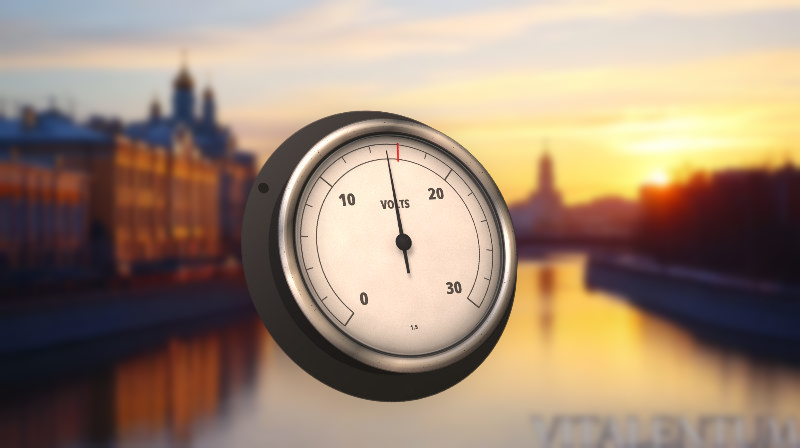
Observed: 15 V
